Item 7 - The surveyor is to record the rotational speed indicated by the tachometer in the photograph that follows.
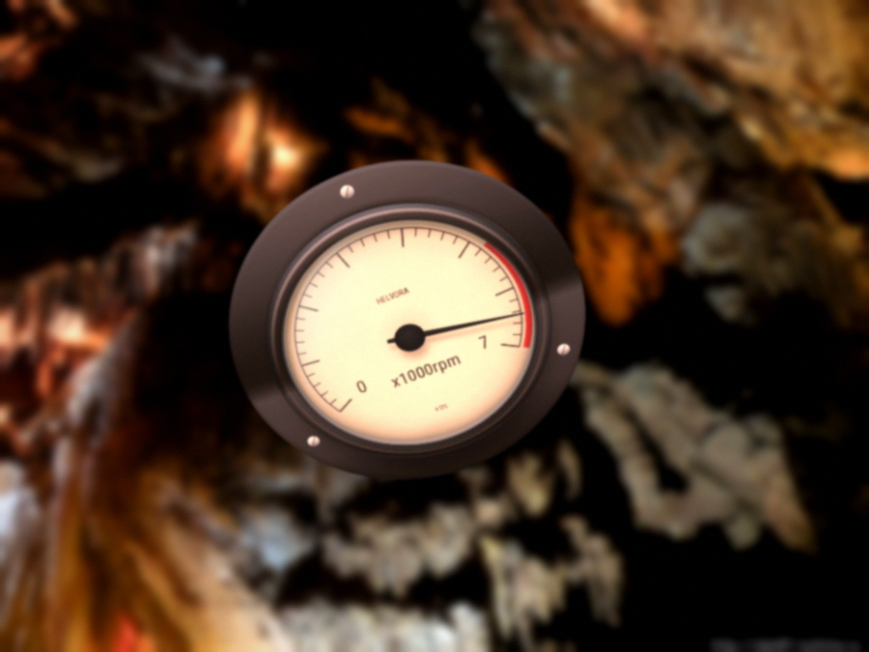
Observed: 6400 rpm
